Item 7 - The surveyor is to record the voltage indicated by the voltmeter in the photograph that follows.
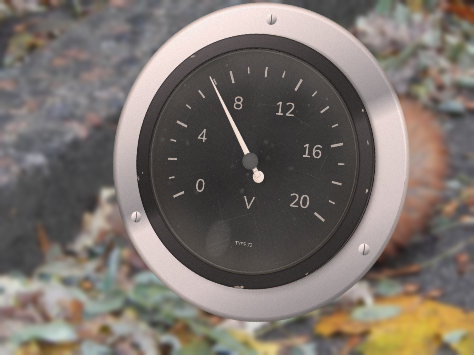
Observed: 7 V
